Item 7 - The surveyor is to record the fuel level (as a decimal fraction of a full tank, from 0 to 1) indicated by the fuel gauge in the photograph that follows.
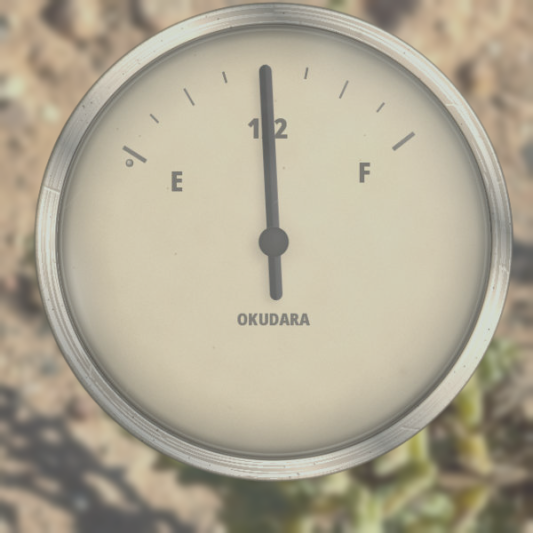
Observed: 0.5
